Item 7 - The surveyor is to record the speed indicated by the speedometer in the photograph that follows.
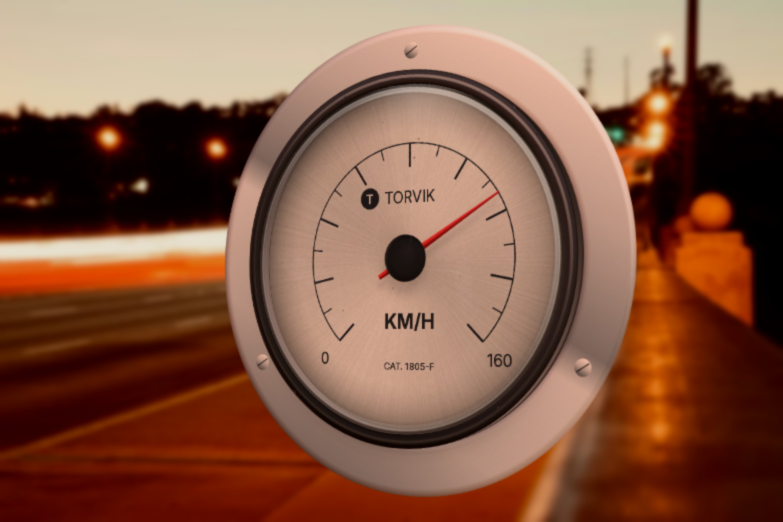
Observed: 115 km/h
